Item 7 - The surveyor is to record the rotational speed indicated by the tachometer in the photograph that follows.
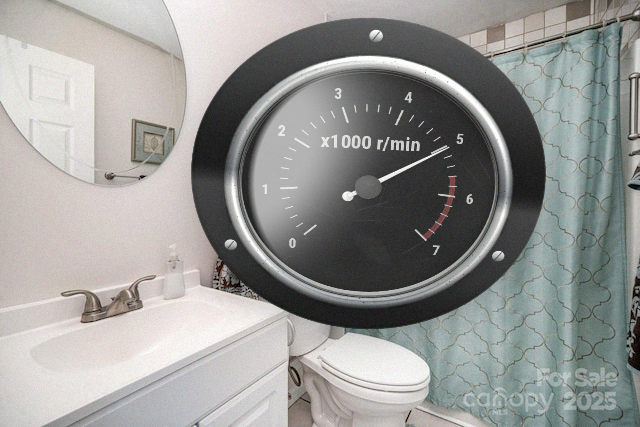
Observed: 5000 rpm
